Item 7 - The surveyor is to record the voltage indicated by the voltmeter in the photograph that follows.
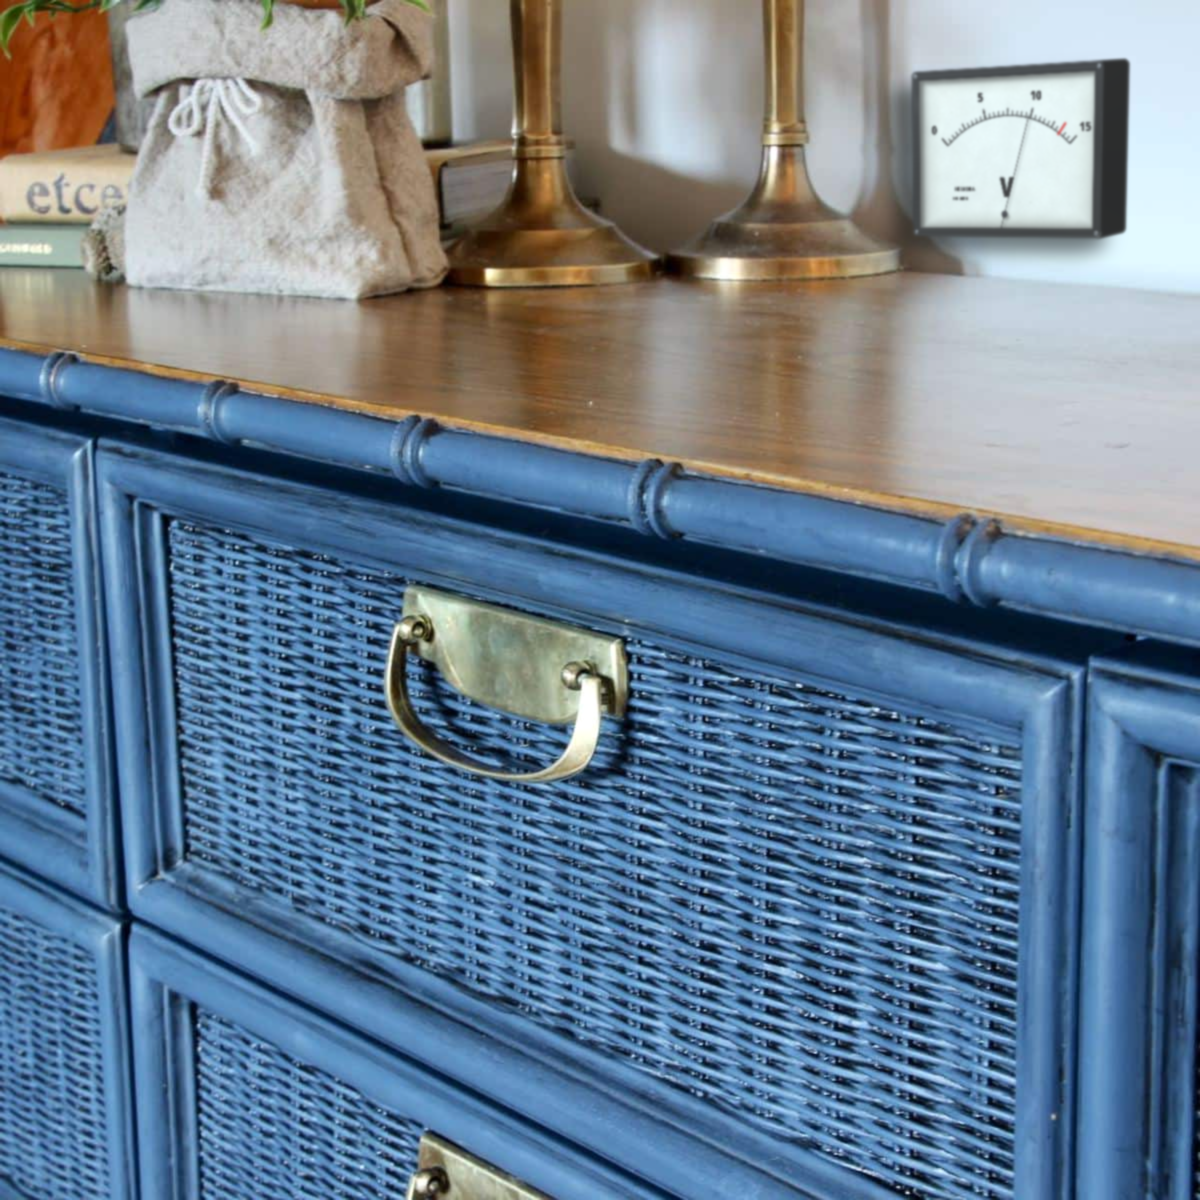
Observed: 10 V
